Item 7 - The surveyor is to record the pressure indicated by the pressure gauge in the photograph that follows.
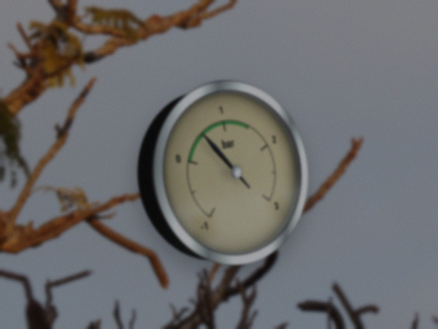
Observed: 0.5 bar
